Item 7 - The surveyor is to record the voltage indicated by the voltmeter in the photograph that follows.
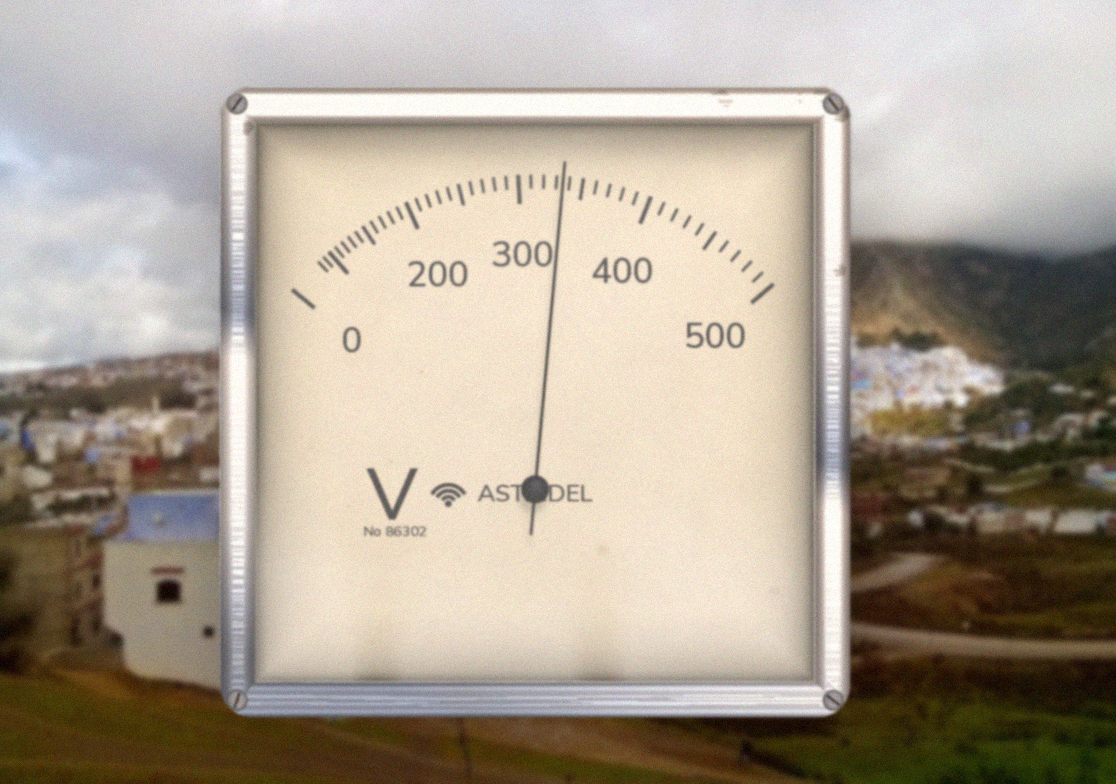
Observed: 335 V
